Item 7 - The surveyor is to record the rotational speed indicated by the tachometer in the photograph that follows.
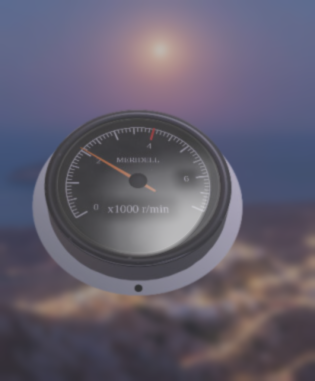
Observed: 2000 rpm
